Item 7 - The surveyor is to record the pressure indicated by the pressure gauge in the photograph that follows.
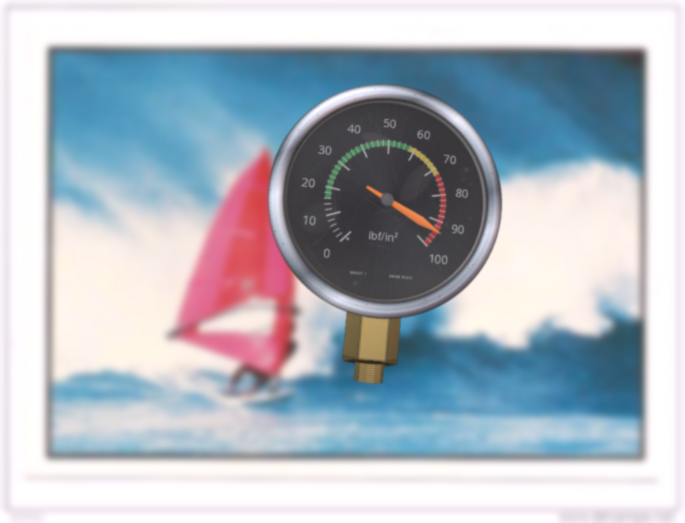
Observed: 94 psi
